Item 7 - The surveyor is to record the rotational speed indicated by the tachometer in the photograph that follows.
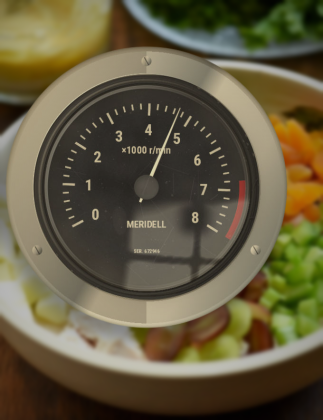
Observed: 4700 rpm
